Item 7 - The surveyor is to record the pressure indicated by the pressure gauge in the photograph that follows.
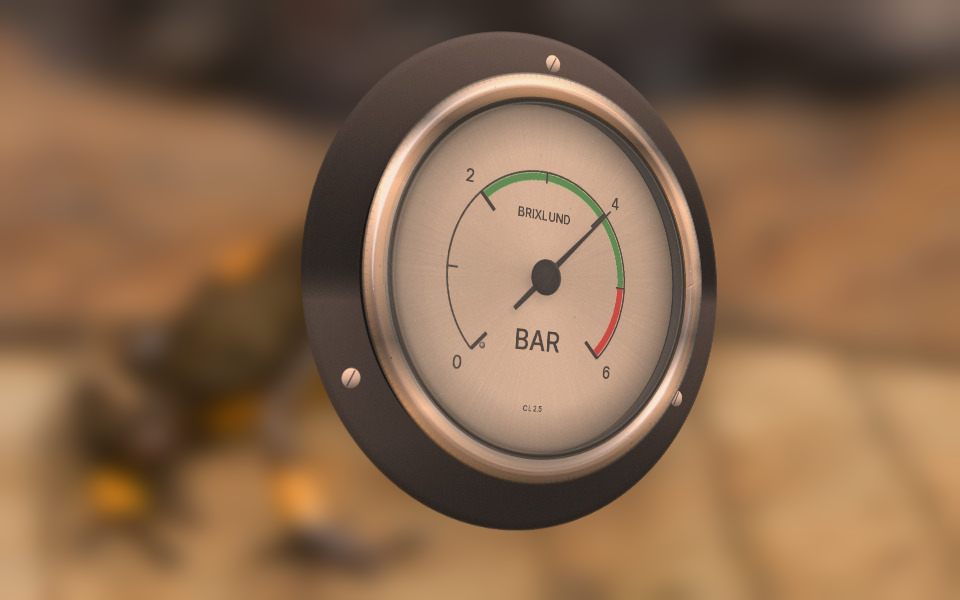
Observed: 4 bar
